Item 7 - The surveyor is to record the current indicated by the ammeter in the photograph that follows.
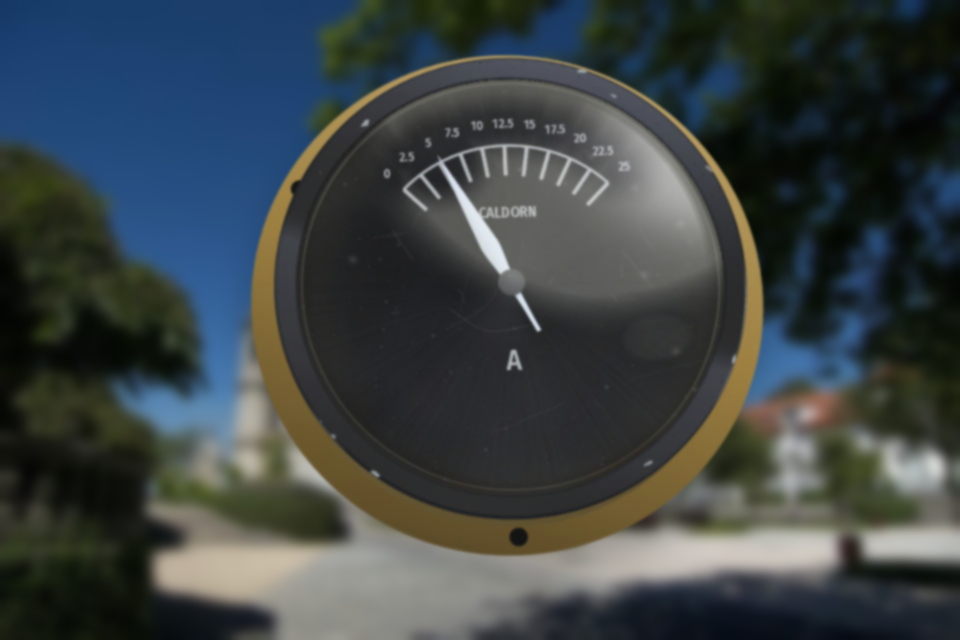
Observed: 5 A
